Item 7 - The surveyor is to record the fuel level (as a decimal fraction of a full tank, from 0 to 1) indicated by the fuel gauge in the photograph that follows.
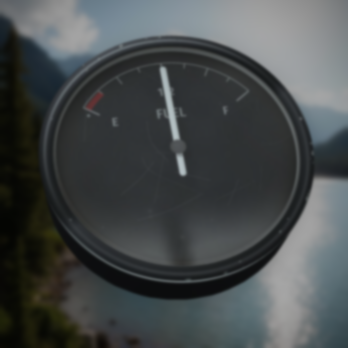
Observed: 0.5
